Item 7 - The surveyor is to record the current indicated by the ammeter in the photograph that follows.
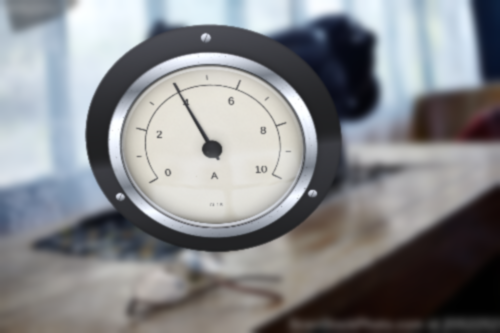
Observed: 4 A
